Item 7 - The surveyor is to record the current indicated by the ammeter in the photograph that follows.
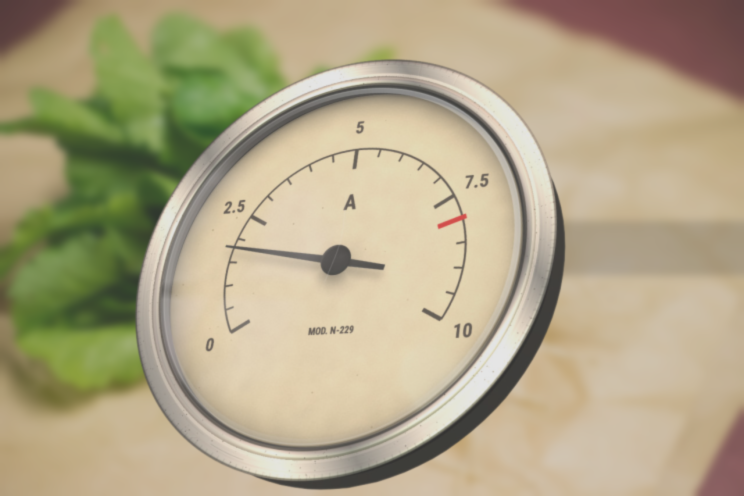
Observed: 1.75 A
